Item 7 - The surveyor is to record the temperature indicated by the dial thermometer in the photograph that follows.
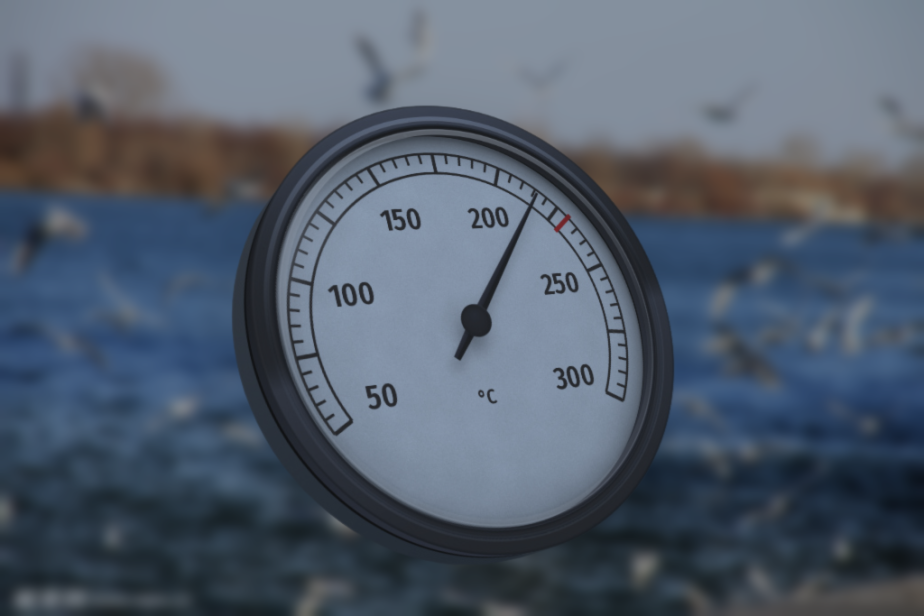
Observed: 215 °C
